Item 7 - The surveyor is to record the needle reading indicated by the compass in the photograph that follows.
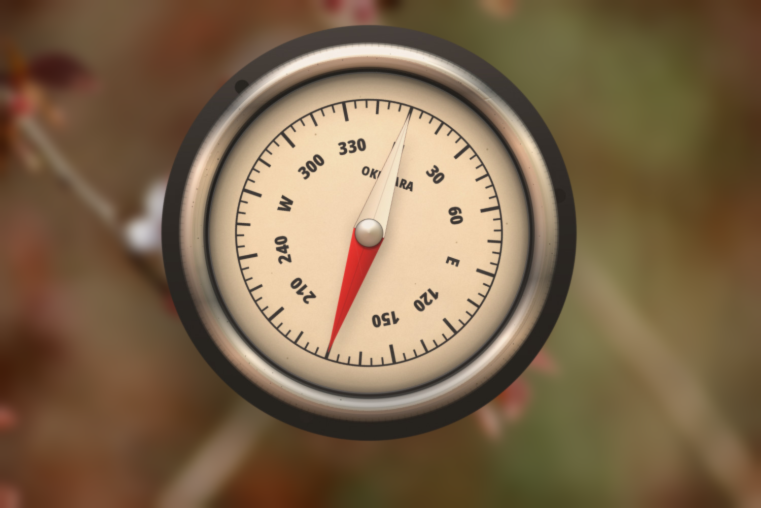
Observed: 180 °
